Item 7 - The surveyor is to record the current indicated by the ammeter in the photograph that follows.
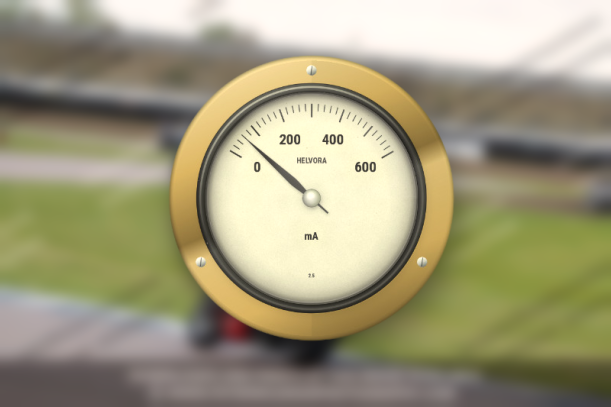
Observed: 60 mA
